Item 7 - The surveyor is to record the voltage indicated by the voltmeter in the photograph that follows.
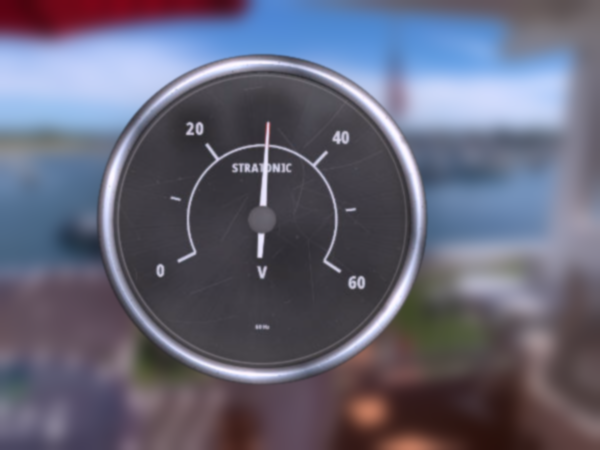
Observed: 30 V
